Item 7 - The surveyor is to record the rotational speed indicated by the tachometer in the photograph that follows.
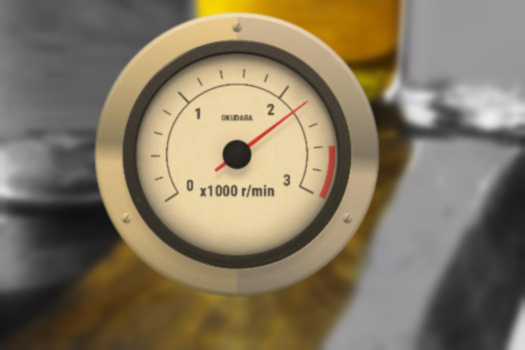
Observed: 2200 rpm
